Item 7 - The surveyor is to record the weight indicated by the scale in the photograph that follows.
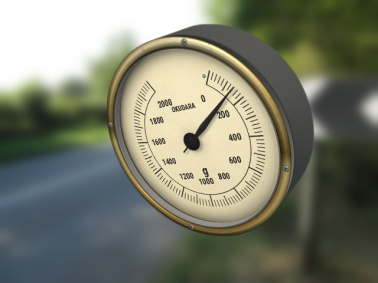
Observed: 140 g
